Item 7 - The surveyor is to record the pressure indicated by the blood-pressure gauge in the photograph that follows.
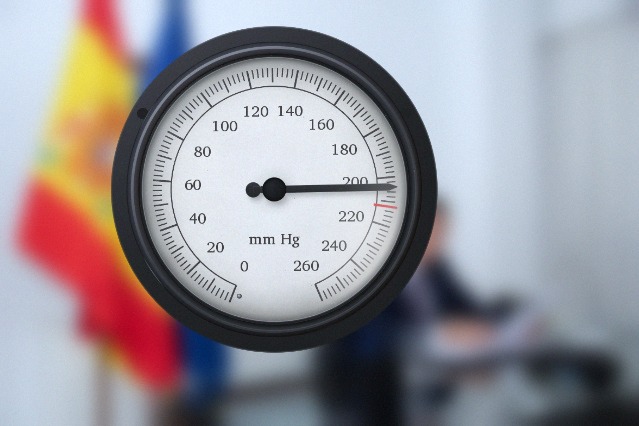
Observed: 204 mmHg
